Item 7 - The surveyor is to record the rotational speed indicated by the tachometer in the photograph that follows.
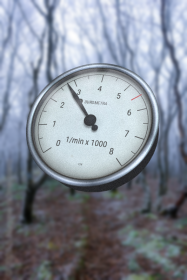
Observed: 2750 rpm
